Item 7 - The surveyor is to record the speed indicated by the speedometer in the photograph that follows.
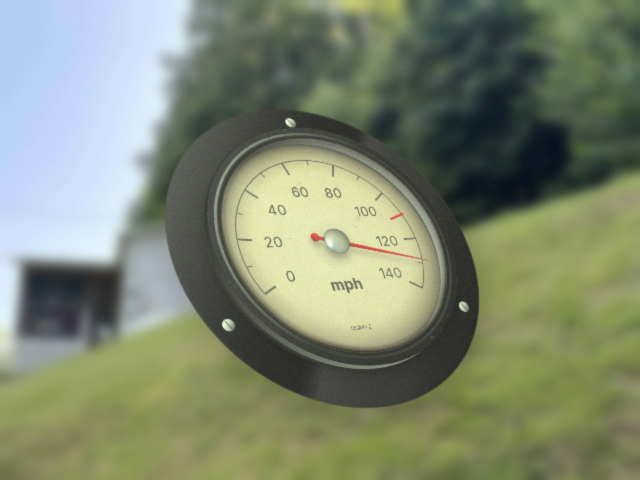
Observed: 130 mph
